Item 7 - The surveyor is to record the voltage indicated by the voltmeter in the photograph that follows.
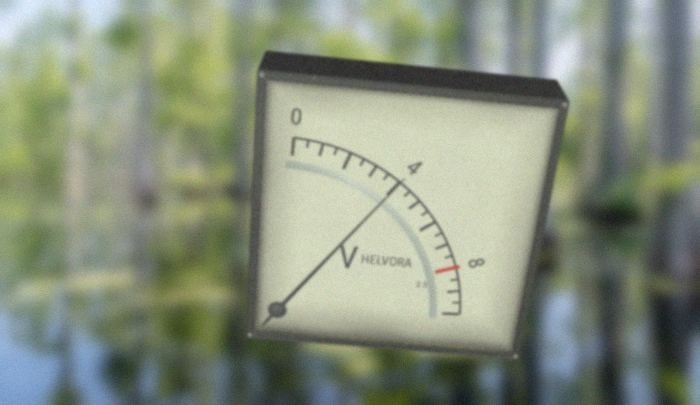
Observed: 4 V
